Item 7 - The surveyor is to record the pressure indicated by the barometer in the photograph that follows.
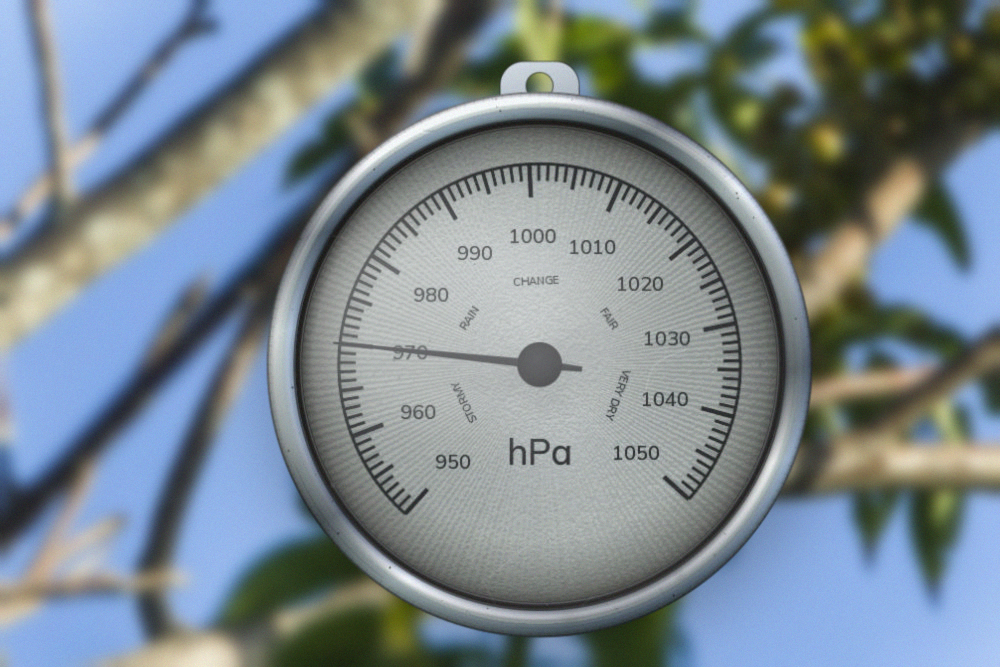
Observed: 970 hPa
